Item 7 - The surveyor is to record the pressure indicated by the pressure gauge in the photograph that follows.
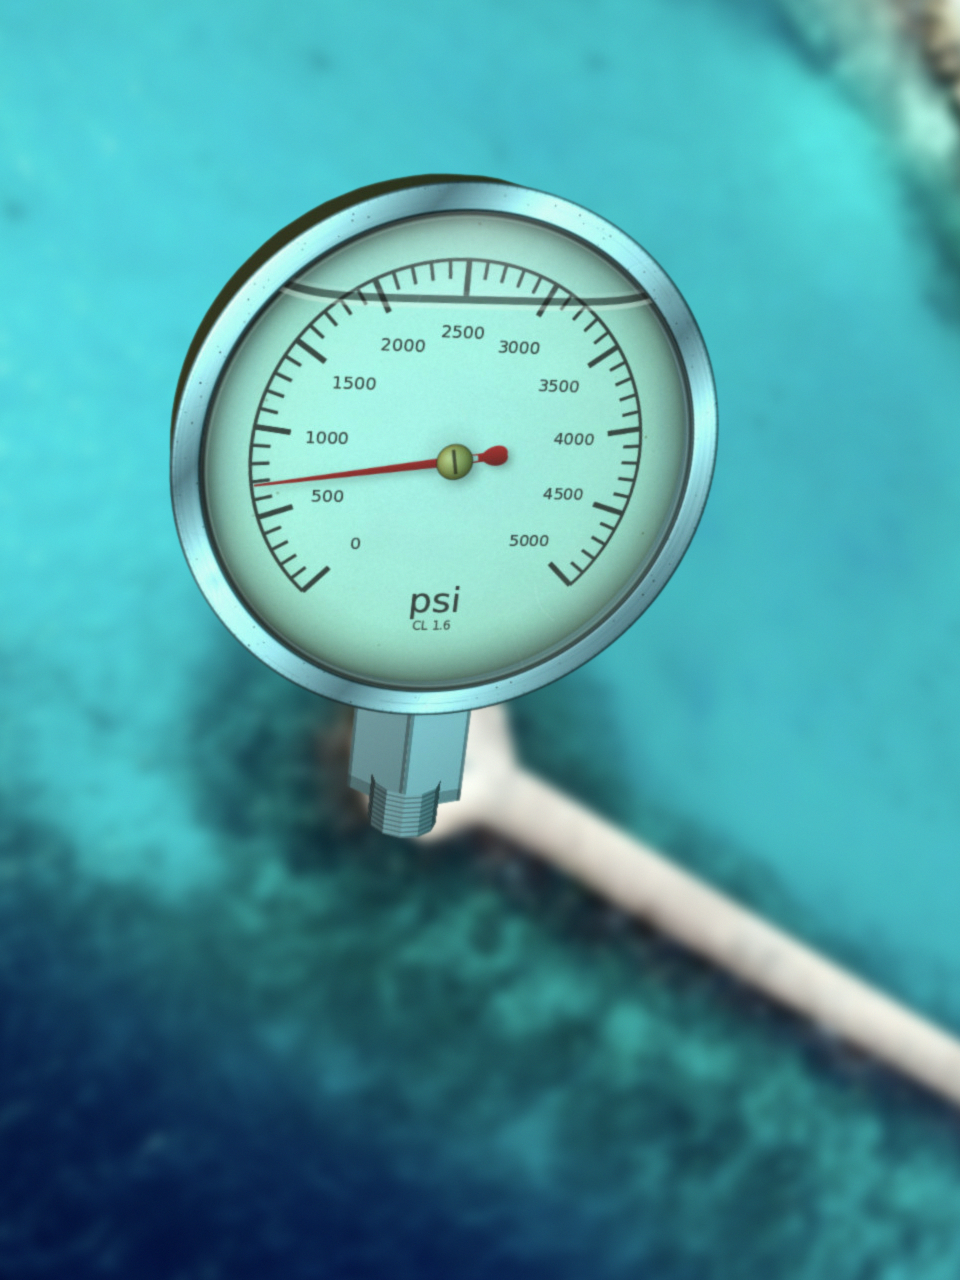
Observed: 700 psi
